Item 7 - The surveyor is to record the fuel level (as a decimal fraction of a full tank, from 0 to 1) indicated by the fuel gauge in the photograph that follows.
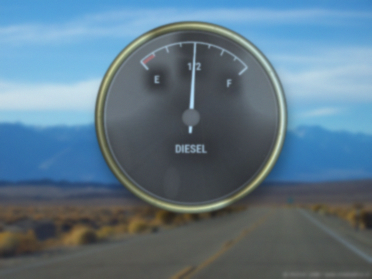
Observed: 0.5
